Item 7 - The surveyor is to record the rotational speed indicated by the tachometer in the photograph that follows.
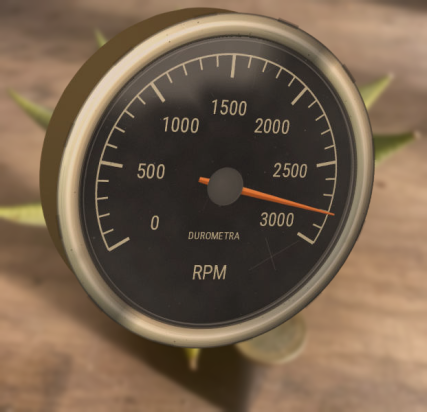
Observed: 2800 rpm
